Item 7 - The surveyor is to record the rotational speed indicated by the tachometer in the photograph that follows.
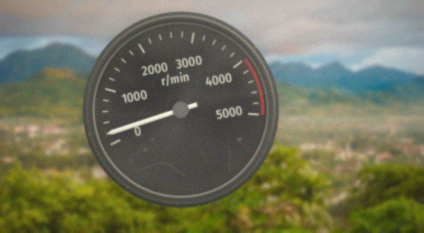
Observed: 200 rpm
